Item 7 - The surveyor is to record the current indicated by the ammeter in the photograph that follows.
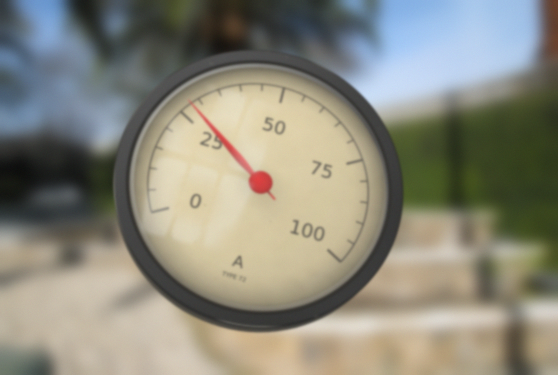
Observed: 27.5 A
